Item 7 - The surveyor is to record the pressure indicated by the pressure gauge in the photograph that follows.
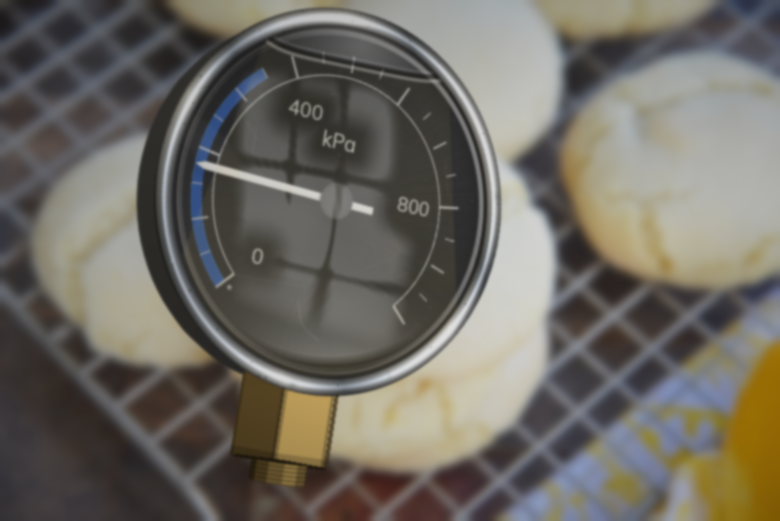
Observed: 175 kPa
